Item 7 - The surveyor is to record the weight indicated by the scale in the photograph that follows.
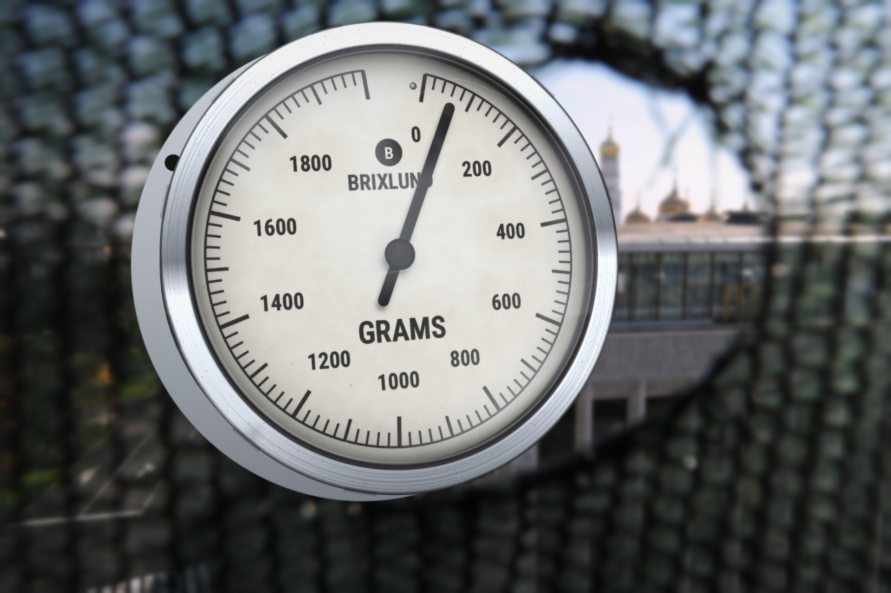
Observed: 60 g
